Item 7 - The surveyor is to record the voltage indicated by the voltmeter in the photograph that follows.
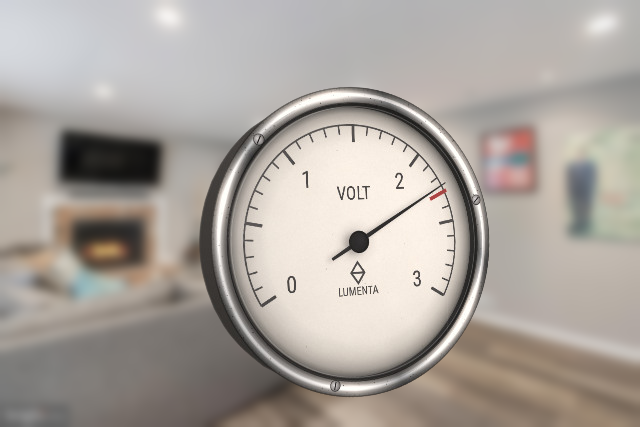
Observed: 2.25 V
